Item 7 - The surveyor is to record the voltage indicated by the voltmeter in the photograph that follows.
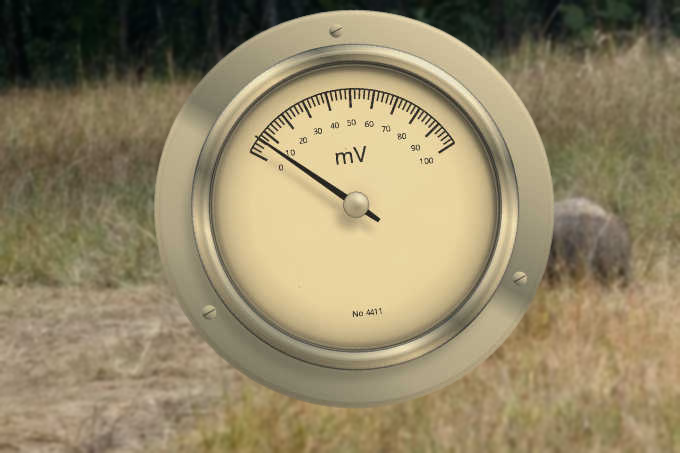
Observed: 6 mV
